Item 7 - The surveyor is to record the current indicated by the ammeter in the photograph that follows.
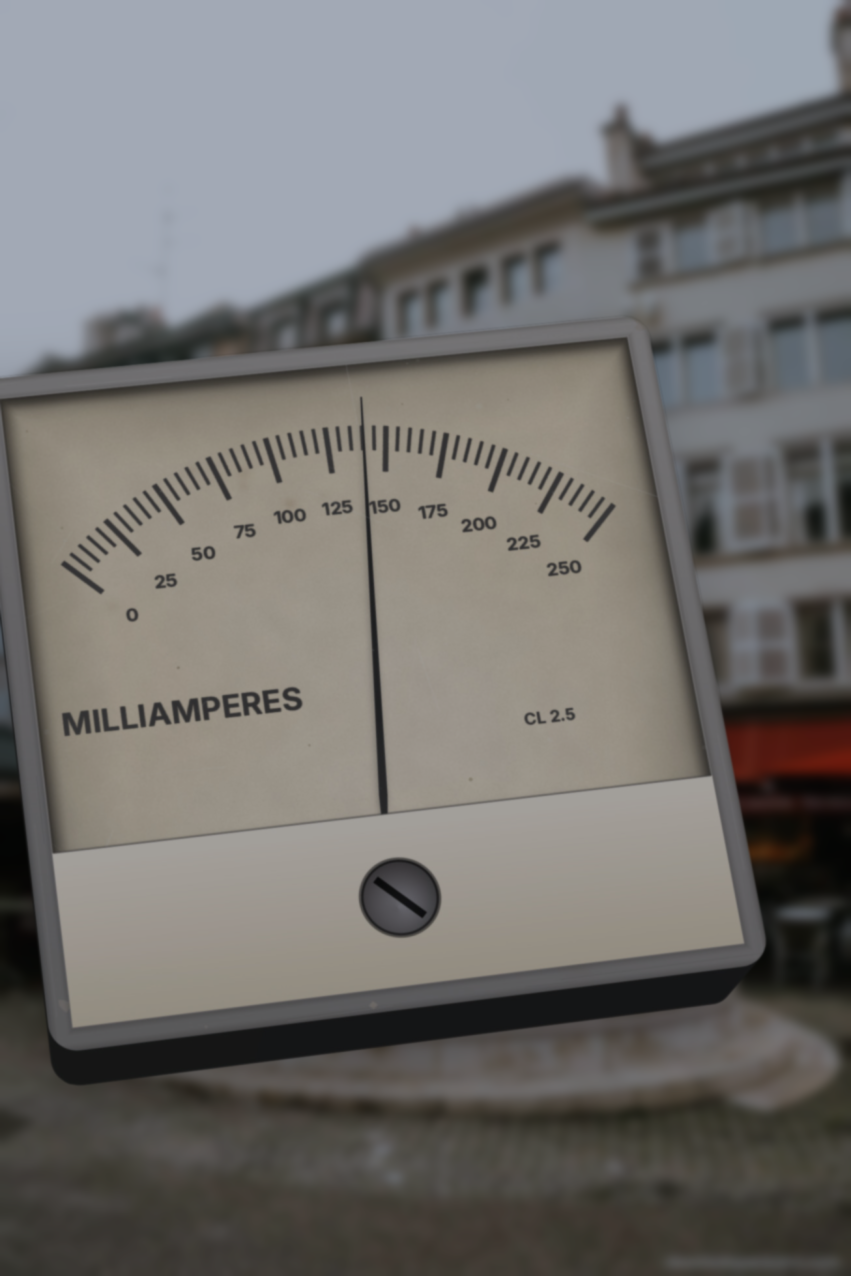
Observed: 140 mA
